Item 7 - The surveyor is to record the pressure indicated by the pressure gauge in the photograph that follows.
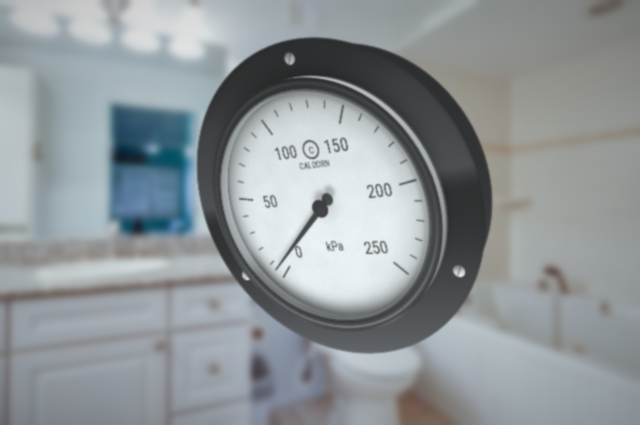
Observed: 5 kPa
